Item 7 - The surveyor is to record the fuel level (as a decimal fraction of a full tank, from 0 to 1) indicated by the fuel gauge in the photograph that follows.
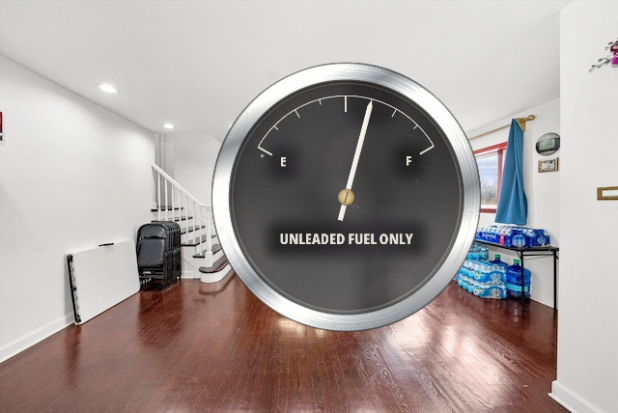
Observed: 0.625
